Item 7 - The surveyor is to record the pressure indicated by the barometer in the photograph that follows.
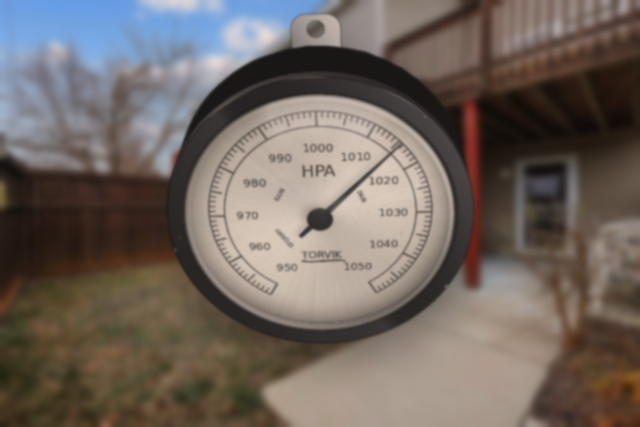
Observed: 1015 hPa
